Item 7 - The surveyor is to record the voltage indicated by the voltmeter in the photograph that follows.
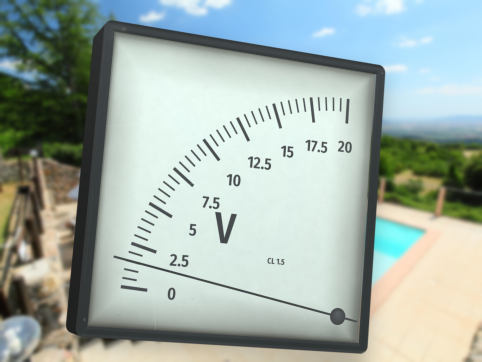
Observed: 1.5 V
